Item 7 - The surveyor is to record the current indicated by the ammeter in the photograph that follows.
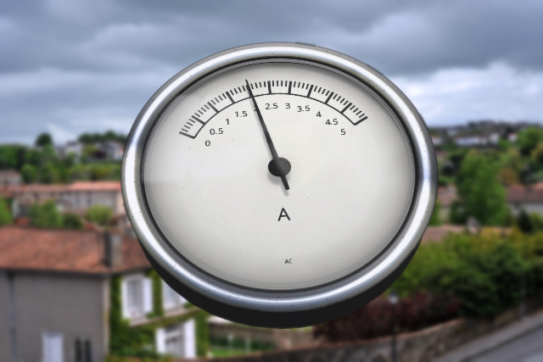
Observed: 2 A
